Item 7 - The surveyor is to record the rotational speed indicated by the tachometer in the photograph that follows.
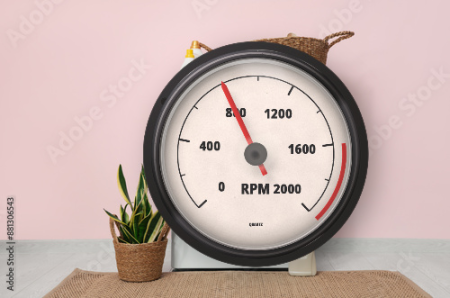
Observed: 800 rpm
